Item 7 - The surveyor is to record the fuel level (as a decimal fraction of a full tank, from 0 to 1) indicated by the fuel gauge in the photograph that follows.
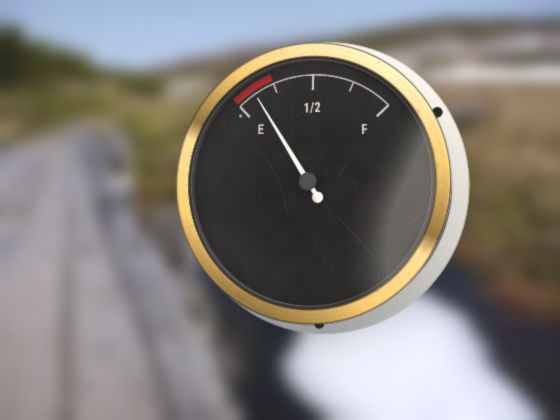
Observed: 0.125
